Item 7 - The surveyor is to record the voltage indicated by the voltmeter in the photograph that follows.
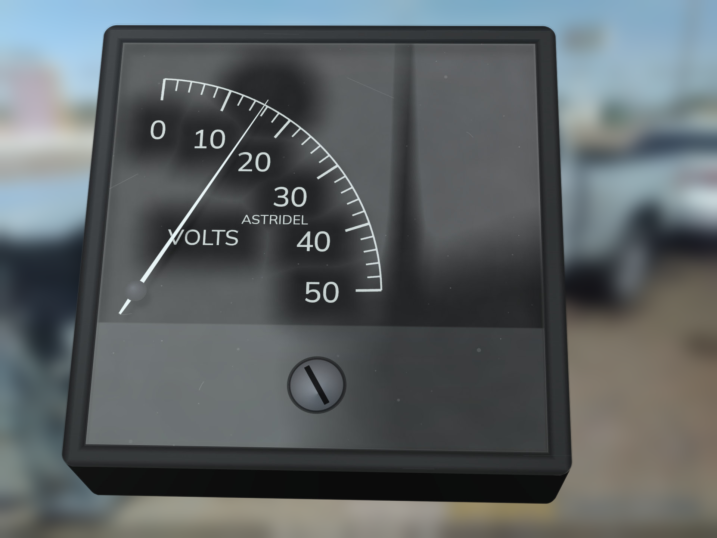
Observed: 16 V
